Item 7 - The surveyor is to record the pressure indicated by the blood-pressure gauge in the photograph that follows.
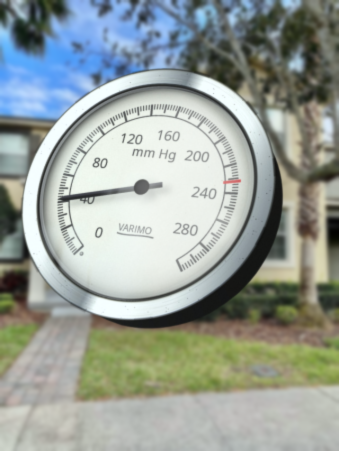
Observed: 40 mmHg
